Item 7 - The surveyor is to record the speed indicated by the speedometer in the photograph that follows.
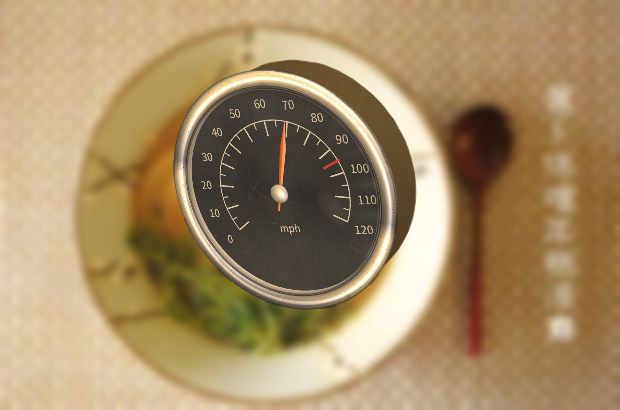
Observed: 70 mph
